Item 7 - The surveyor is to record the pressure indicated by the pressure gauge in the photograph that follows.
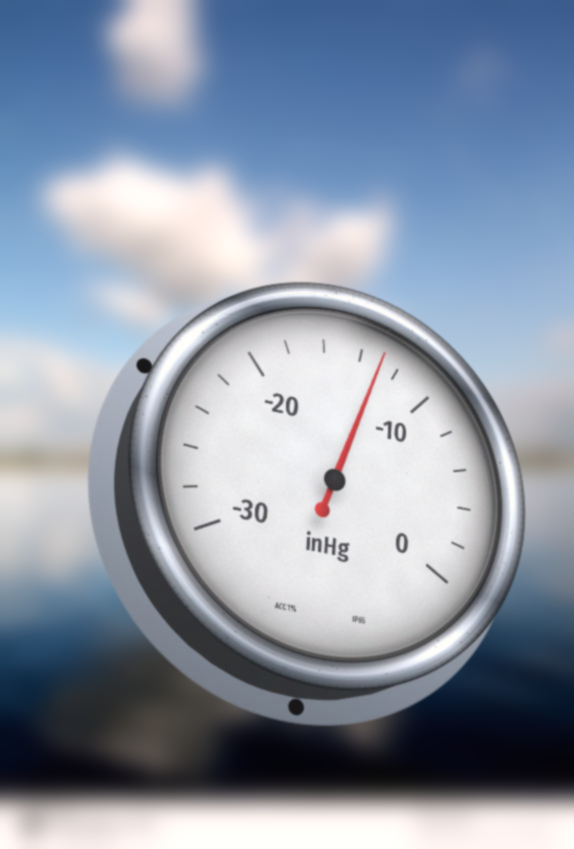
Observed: -13 inHg
